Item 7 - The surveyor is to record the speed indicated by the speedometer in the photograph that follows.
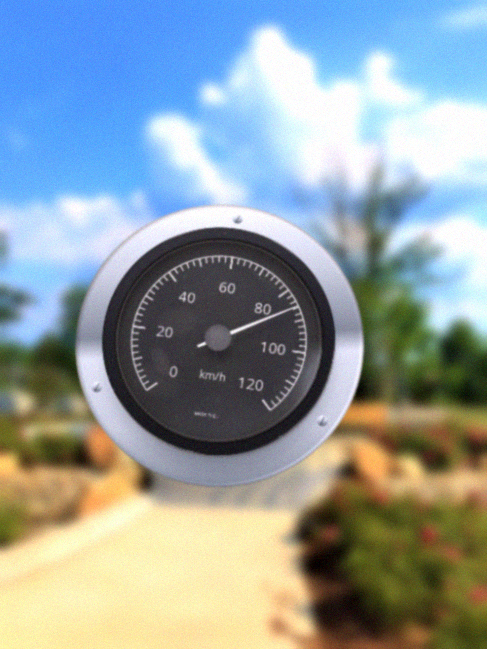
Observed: 86 km/h
